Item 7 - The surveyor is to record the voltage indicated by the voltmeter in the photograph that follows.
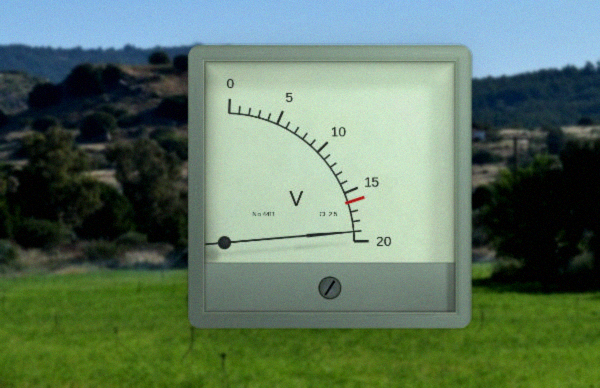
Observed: 19 V
